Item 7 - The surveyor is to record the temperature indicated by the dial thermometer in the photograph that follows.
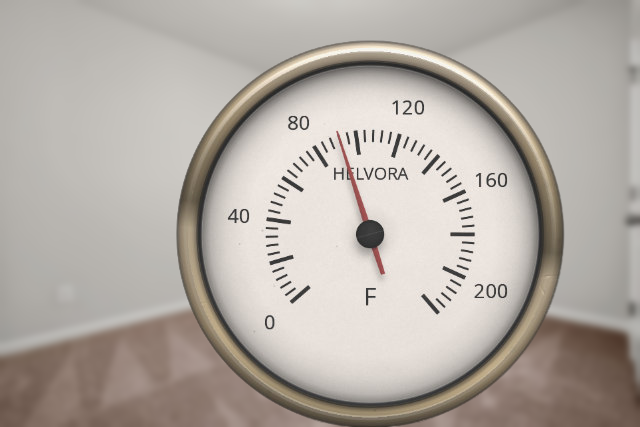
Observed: 92 °F
